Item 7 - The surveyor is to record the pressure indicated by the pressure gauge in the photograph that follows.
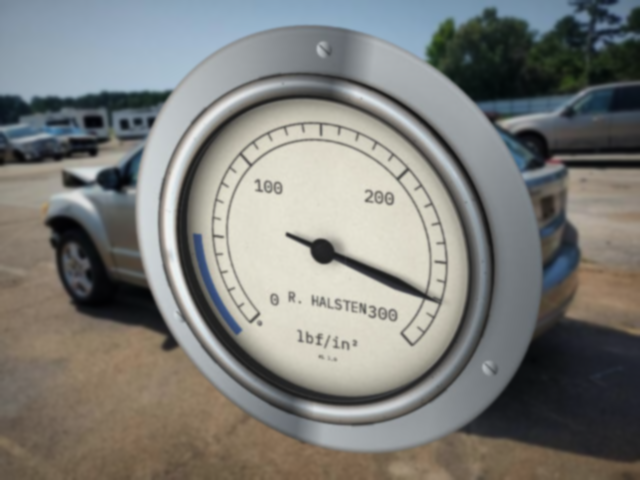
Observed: 270 psi
